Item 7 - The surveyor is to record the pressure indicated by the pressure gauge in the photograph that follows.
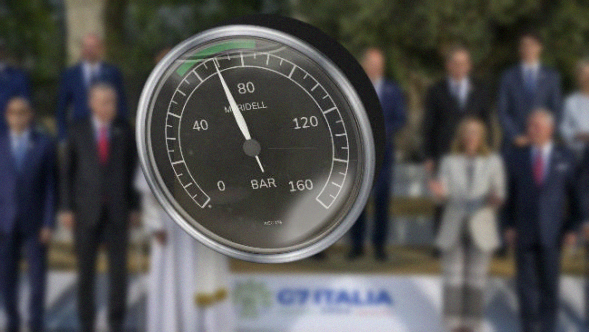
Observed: 70 bar
